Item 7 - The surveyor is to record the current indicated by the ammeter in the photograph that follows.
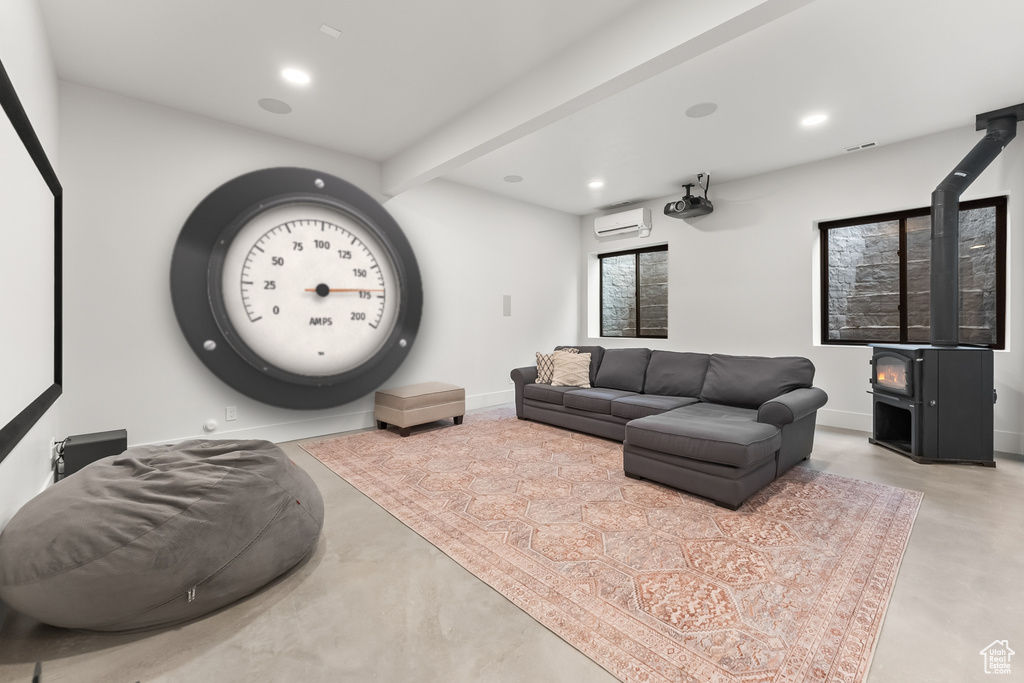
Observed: 170 A
